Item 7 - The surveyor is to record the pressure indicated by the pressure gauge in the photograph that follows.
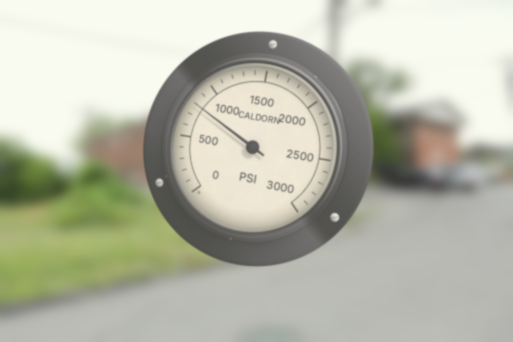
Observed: 800 psi
